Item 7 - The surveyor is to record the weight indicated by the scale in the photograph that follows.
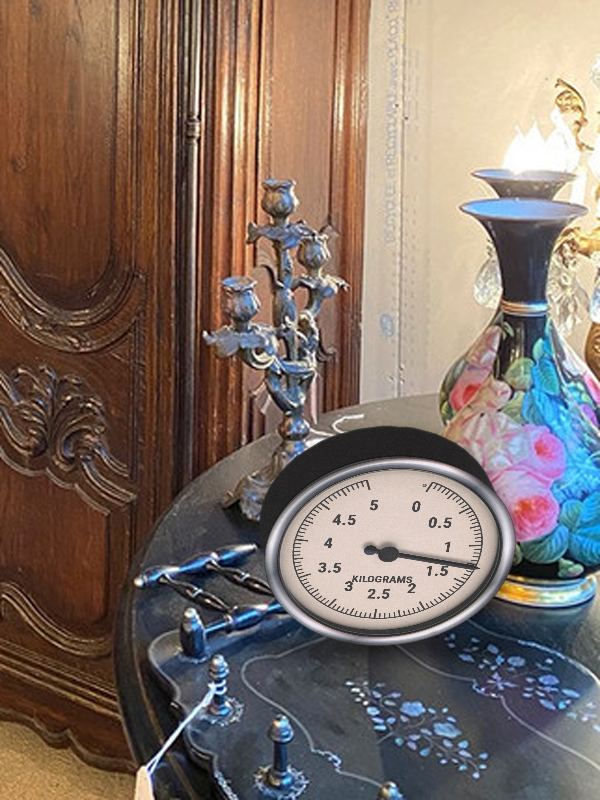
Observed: 1.25 kg
